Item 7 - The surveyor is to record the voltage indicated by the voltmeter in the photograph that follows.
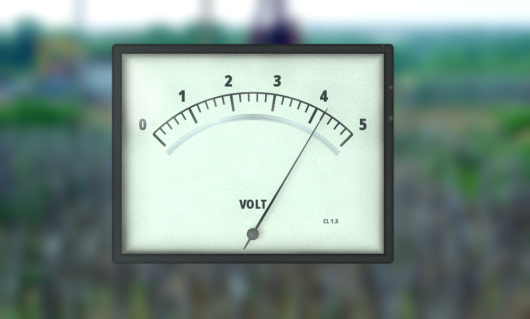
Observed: 4.2 V
